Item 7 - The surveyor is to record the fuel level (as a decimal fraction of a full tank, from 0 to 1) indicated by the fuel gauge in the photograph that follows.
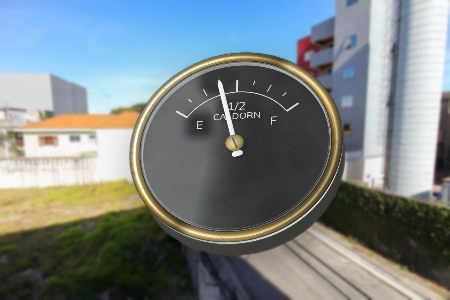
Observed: 0.375
